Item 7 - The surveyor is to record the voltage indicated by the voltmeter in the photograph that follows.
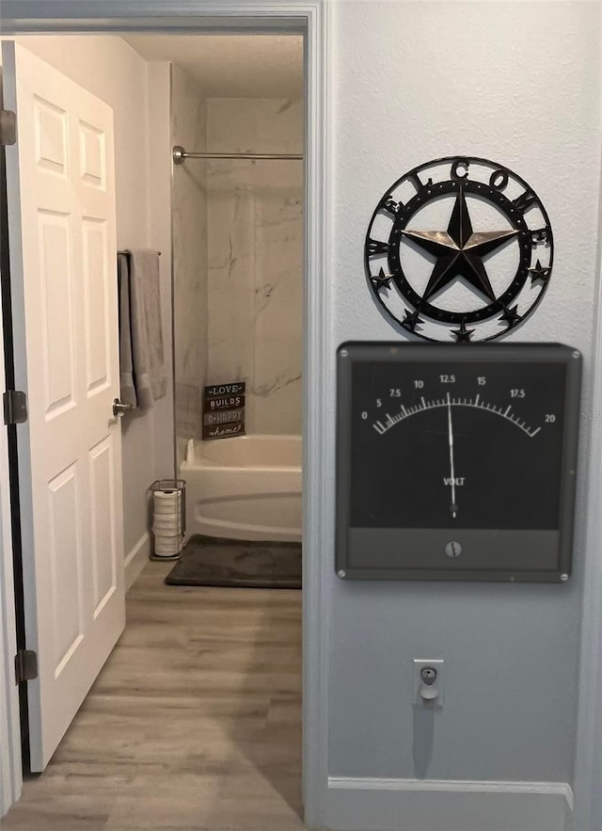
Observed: 12.5 V
